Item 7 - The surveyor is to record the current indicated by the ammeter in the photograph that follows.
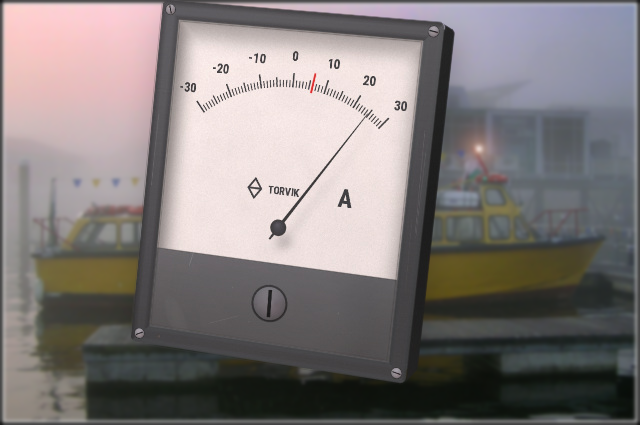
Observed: 25 A
